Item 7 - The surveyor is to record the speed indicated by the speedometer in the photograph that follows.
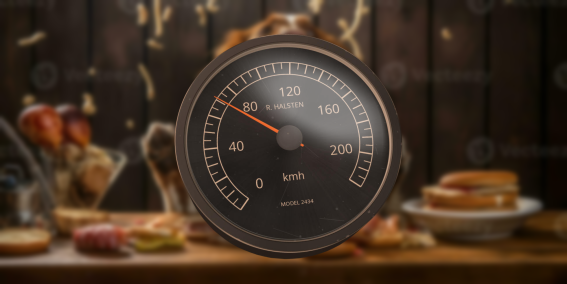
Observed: 70 km/h
